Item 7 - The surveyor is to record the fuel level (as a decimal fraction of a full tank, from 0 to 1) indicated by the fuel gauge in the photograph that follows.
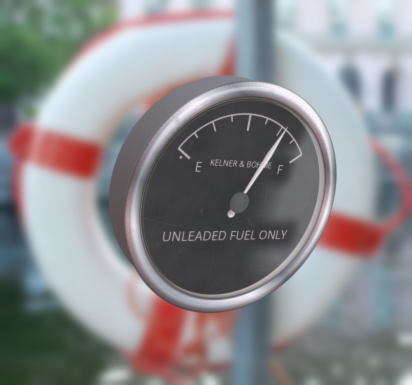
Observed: 0.75
